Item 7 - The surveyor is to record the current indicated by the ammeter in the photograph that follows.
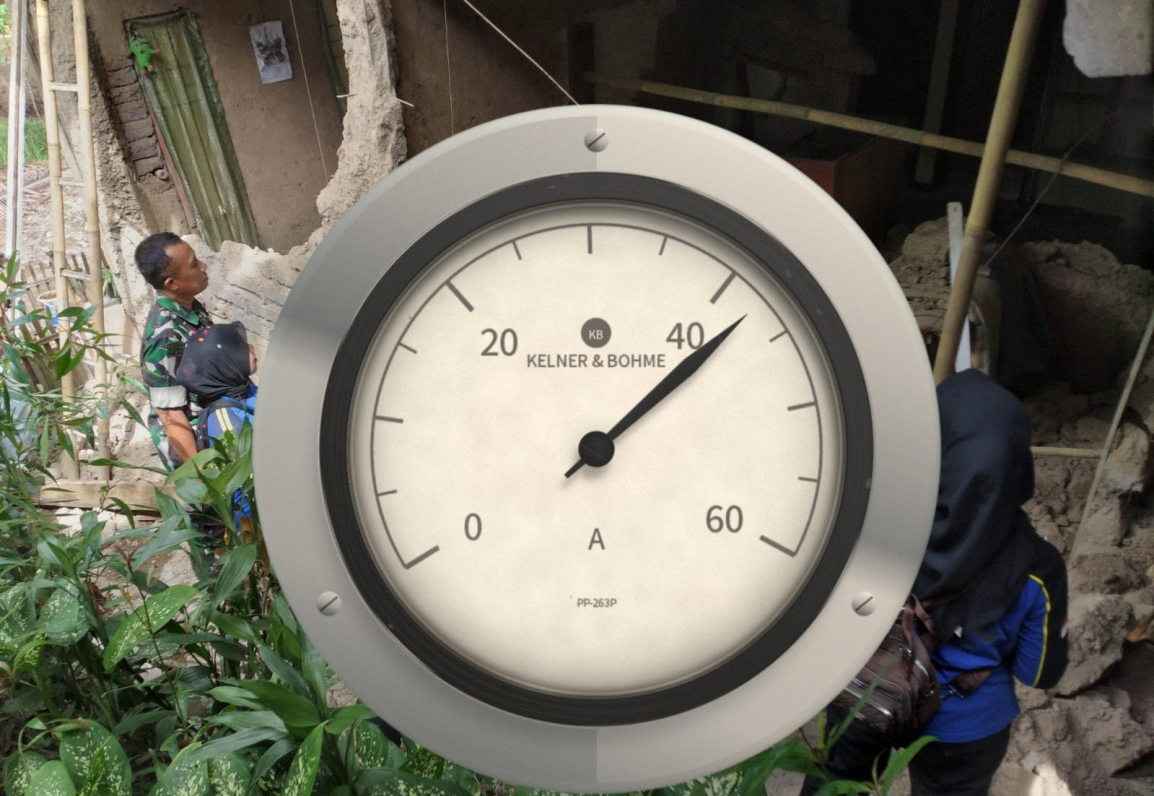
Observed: 42.5 A
